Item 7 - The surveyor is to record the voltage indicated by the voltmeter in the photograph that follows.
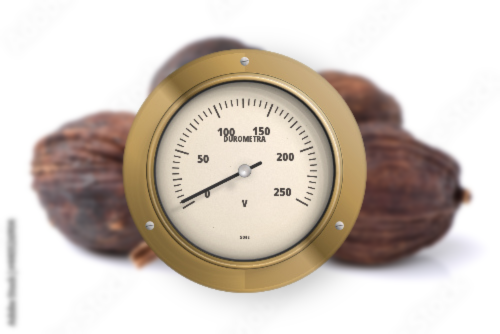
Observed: 5 V
